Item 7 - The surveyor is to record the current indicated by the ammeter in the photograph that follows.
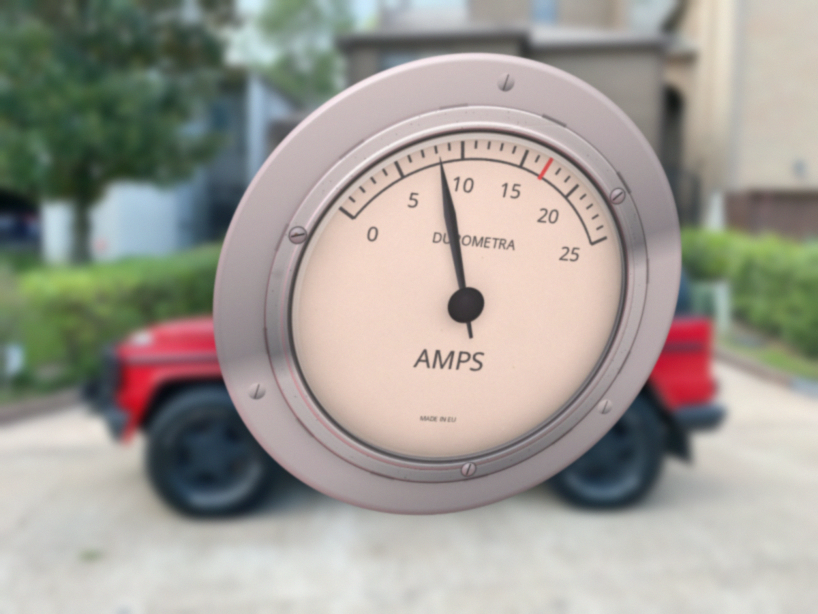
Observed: 8 A
